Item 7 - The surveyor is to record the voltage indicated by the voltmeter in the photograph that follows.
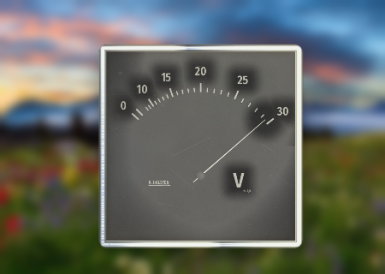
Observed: 29.5 V
